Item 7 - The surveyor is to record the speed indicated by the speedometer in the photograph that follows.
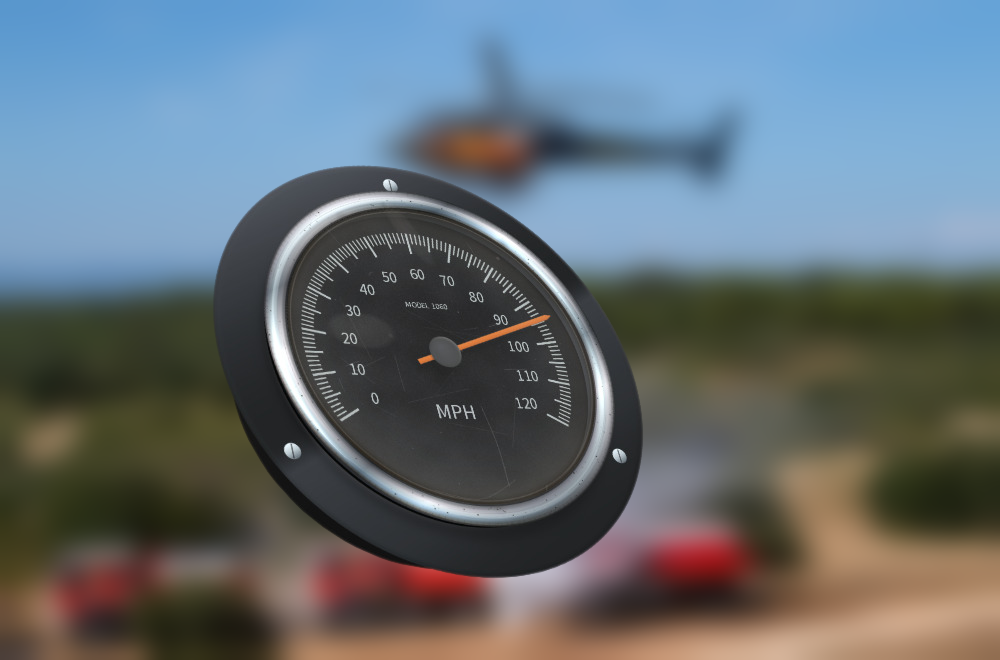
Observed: 95 mph
